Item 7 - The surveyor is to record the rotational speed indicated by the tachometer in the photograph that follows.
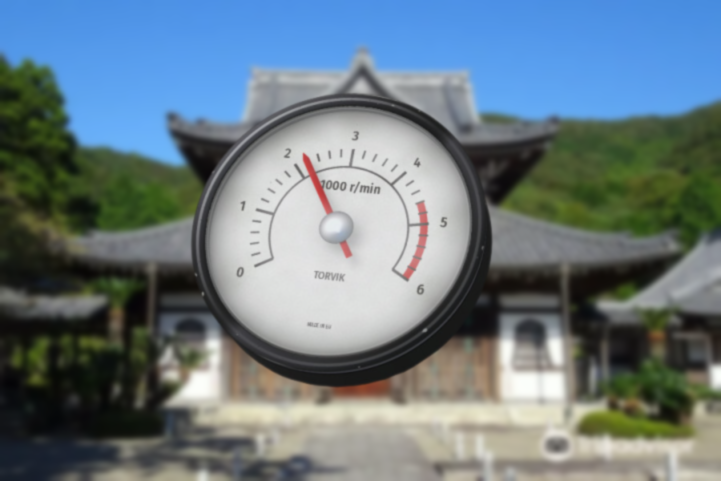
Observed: 2200 rpm
